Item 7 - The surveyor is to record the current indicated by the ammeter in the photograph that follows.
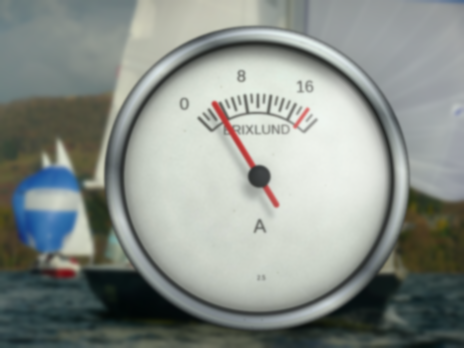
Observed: 3 A
